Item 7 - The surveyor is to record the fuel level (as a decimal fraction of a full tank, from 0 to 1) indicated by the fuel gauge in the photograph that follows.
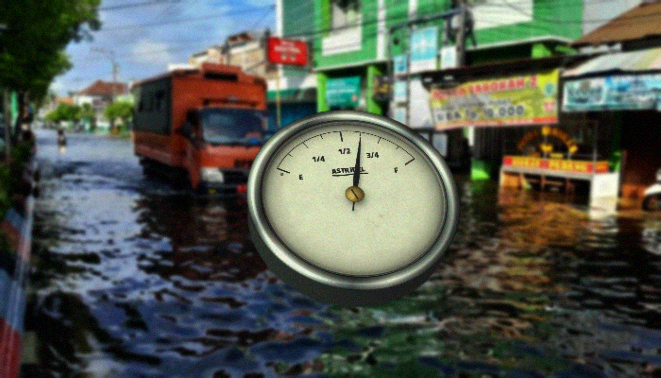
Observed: 0.625
